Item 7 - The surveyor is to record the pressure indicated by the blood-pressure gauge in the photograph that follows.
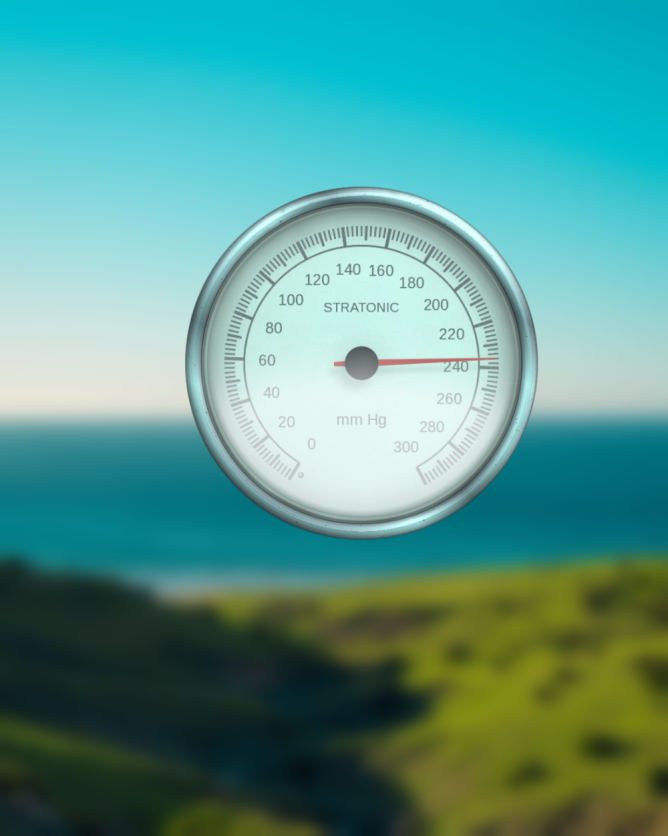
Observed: 236 mmHg
